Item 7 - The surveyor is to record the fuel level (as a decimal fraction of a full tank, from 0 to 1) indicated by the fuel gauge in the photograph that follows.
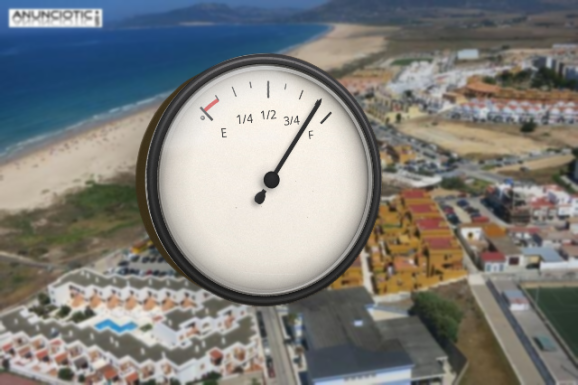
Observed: 0.875
